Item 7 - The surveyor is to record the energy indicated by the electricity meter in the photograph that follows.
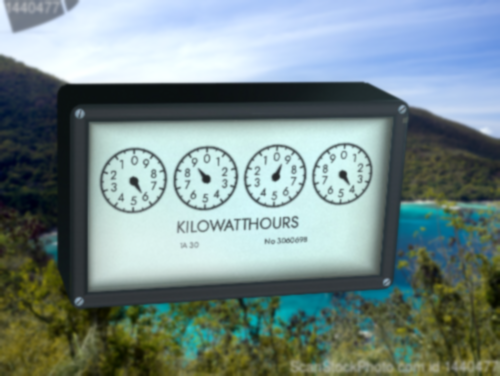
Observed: 5894 kWh
